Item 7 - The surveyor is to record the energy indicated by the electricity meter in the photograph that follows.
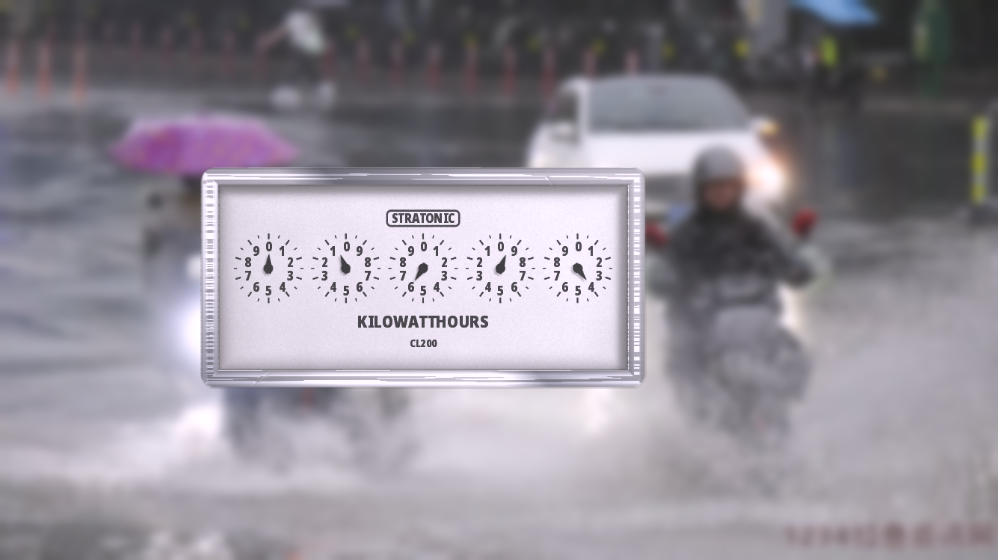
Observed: 594 kWh
